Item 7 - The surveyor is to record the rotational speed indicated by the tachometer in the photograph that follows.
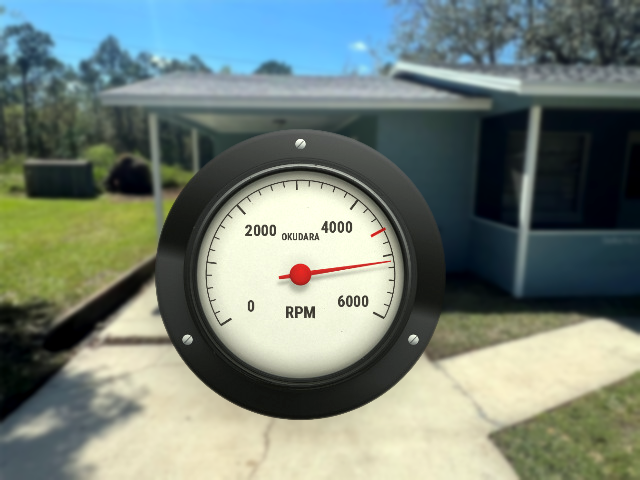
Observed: 5100 rpm
